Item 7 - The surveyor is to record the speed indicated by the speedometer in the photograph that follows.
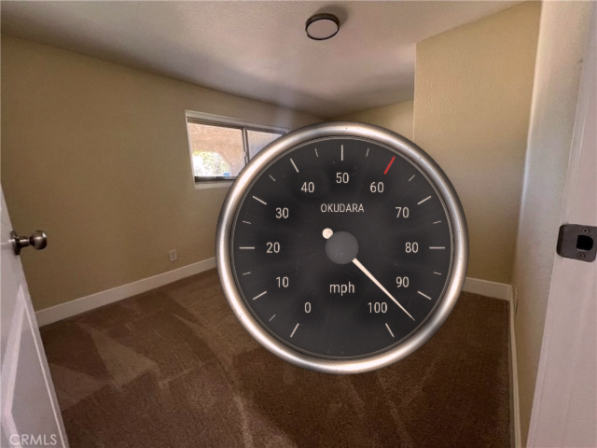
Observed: 95 mph
